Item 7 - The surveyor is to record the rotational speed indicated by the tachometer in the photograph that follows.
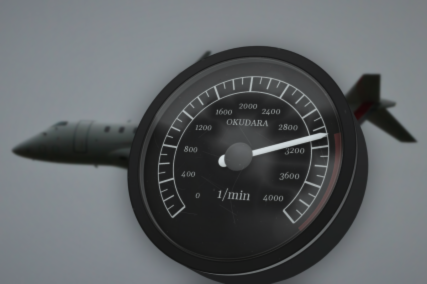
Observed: 3100 rpm
